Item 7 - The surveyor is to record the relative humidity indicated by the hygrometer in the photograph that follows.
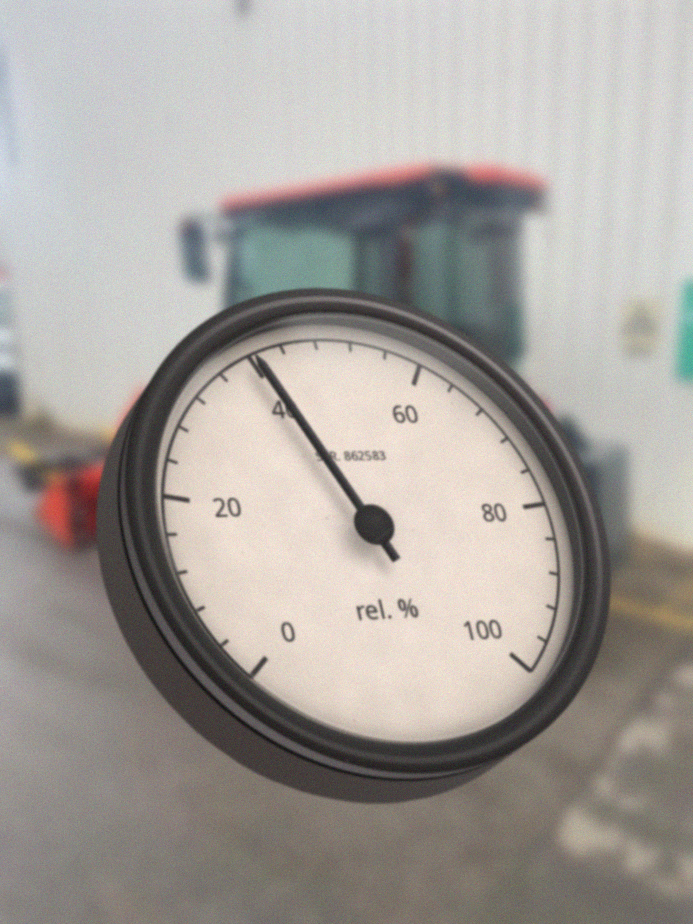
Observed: 40 %
